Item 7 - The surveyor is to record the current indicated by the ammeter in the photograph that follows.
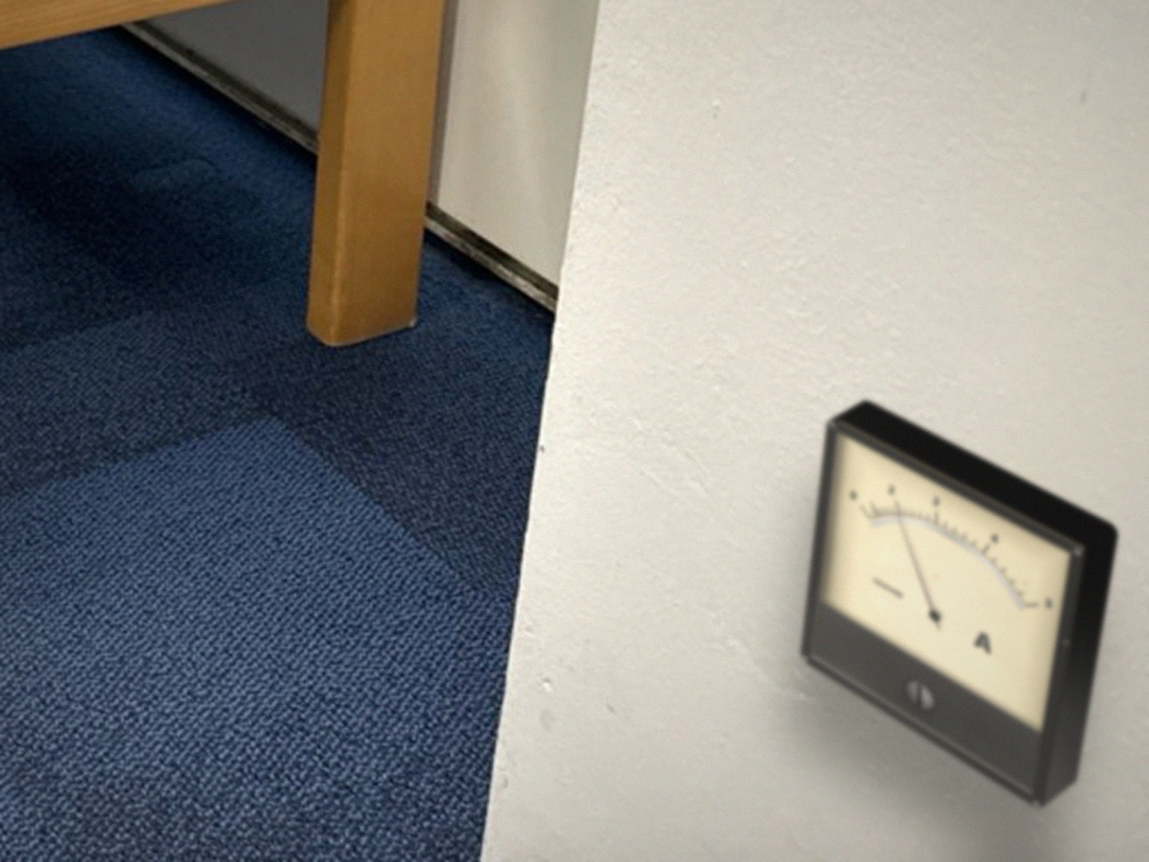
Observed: 2 A
